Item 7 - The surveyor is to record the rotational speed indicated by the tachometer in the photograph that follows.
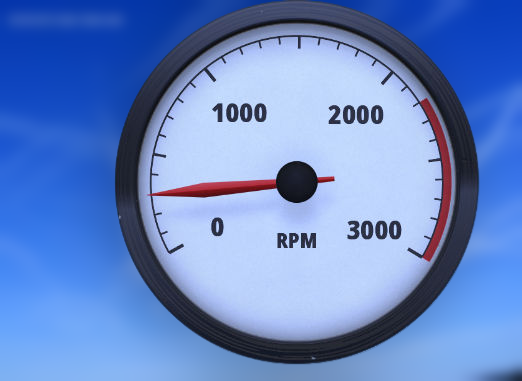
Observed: 300 rpm
